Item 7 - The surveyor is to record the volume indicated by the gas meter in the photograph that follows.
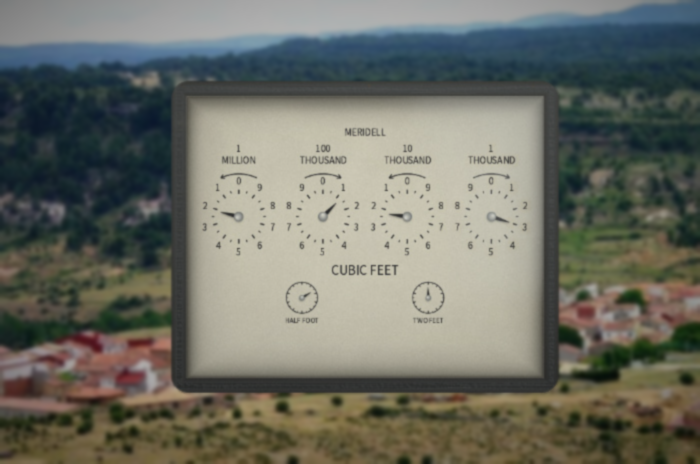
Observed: 212300 ft³
